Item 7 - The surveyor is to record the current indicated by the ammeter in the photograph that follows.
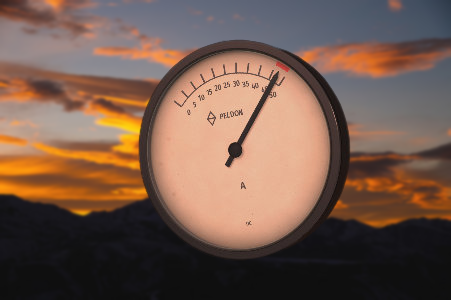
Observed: 47.5 A
